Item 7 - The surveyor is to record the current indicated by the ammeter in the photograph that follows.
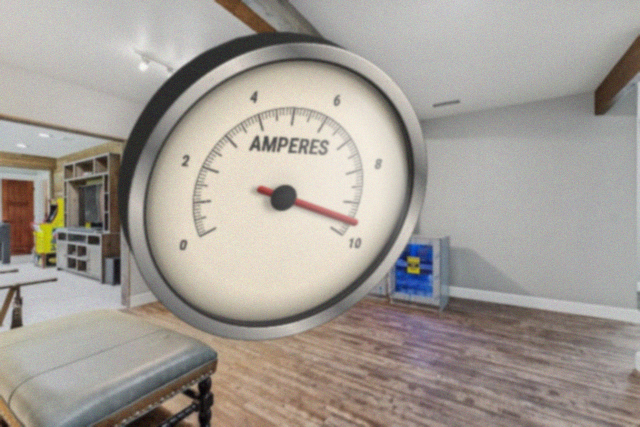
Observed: 9.5 A
